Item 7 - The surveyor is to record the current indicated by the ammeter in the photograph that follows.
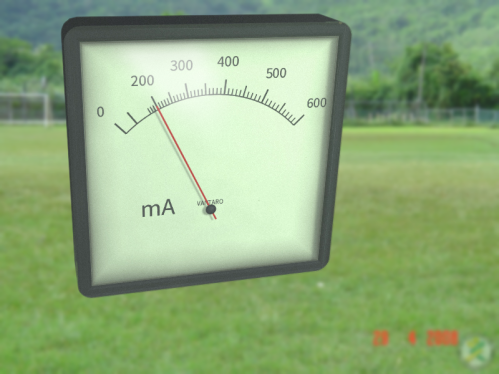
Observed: 200 mA
